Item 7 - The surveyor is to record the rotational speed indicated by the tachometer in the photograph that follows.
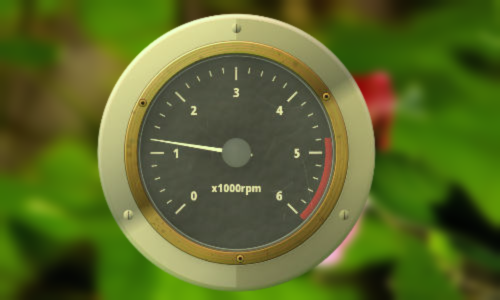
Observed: 1200 rpm
